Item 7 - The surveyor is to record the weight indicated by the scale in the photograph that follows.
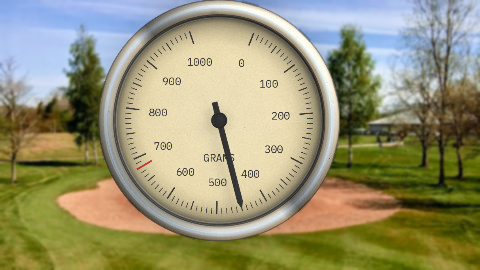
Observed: 450 g
